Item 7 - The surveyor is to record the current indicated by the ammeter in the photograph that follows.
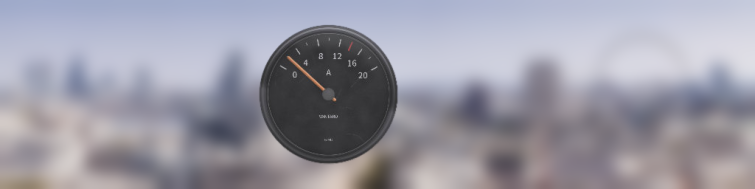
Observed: 2 A
